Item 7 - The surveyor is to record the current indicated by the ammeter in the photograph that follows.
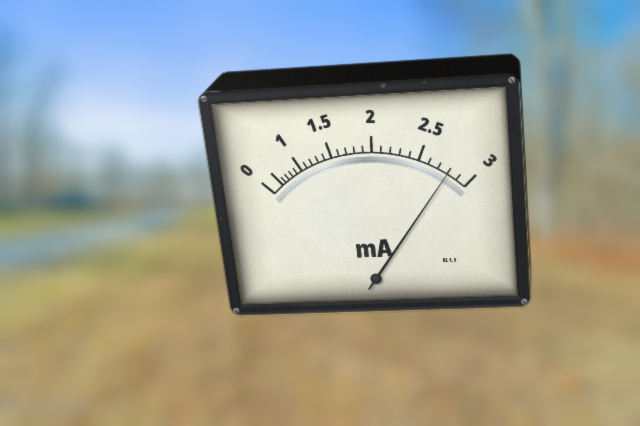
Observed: 2.8 mA
